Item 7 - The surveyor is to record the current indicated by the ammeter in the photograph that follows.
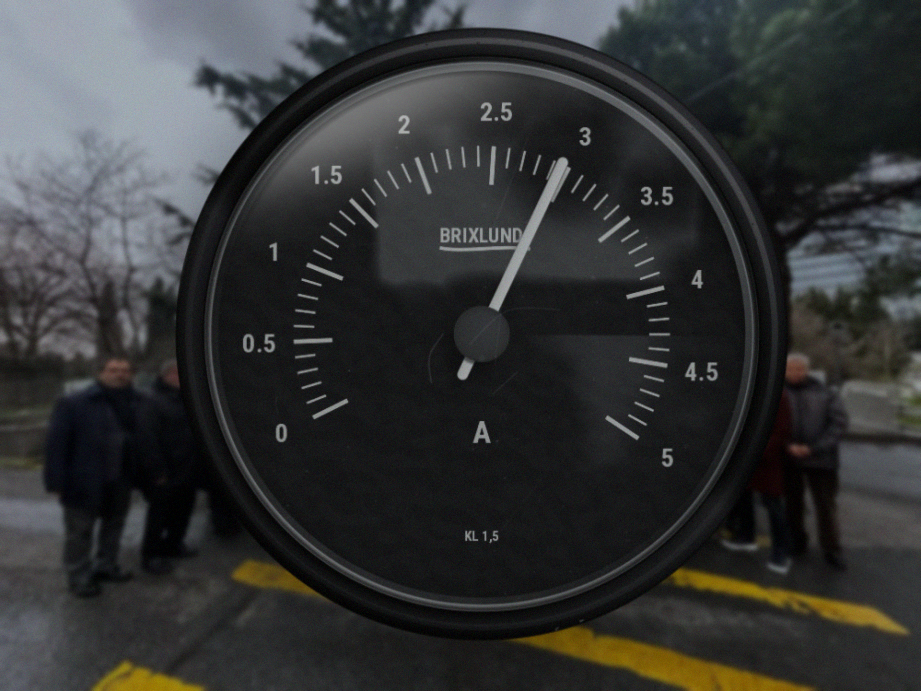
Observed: 2.95 A
